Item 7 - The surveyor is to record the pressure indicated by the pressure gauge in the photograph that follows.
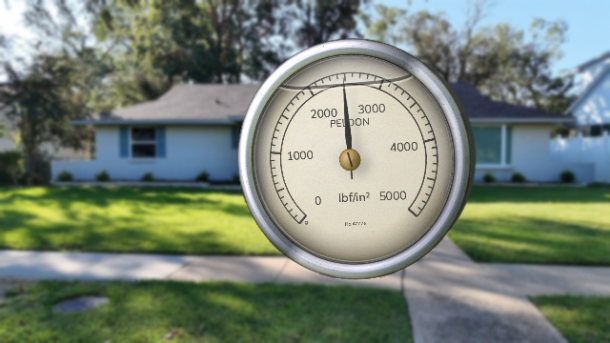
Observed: 2500 psi
